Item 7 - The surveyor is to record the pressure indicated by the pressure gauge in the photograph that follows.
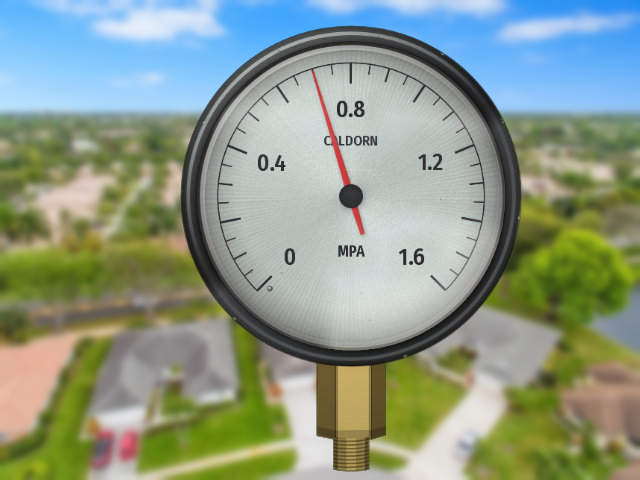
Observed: 0.7 MPa
